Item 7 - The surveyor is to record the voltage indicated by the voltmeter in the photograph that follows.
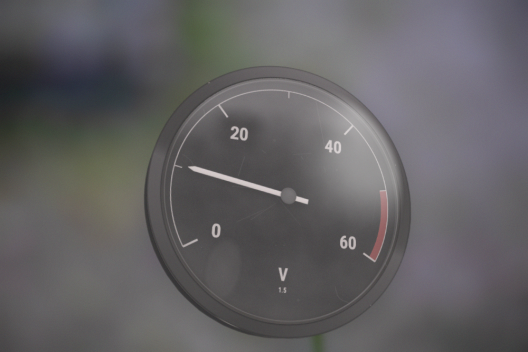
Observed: 10 V
